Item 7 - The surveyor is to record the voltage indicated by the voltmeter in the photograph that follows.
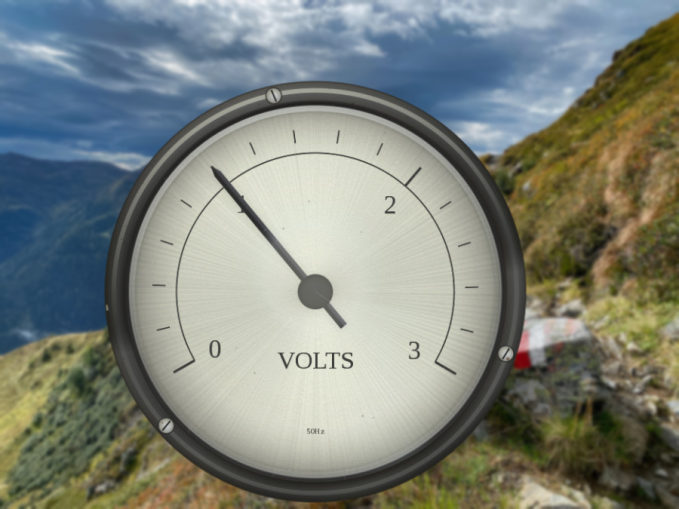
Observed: 1 V
